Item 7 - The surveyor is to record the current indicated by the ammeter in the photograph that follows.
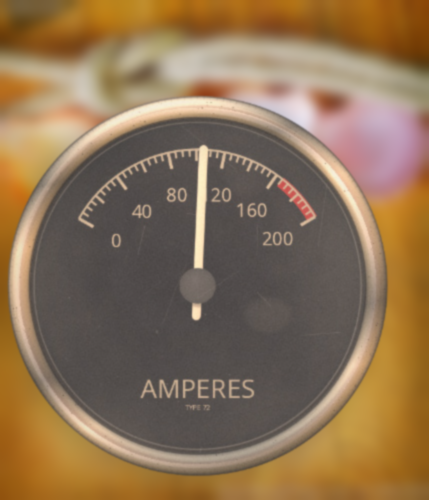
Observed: 105 A
